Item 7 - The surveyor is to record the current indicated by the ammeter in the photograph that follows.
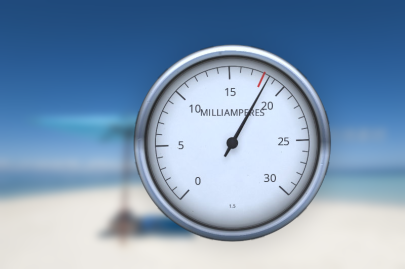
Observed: 18.5 mA
